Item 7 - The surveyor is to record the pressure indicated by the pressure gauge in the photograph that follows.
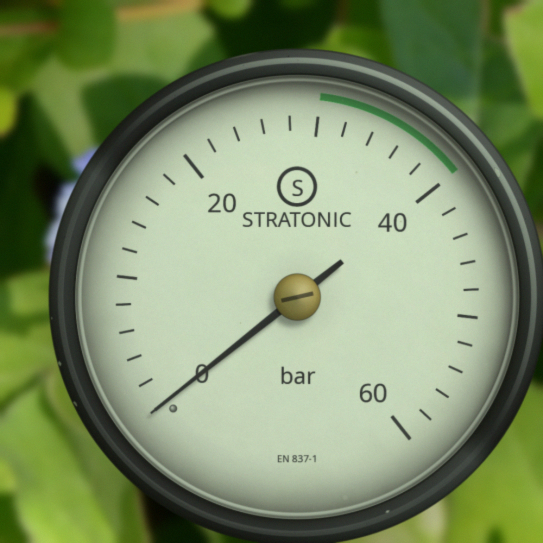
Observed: 0 bar
